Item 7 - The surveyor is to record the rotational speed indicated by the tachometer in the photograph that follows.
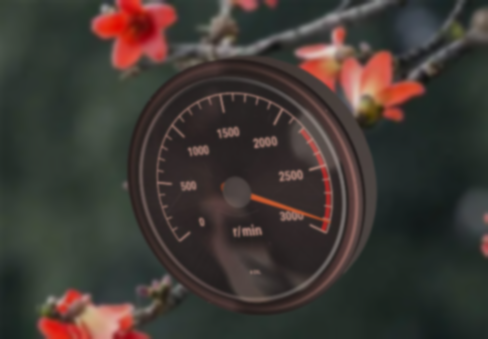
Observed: 2900 rpm
